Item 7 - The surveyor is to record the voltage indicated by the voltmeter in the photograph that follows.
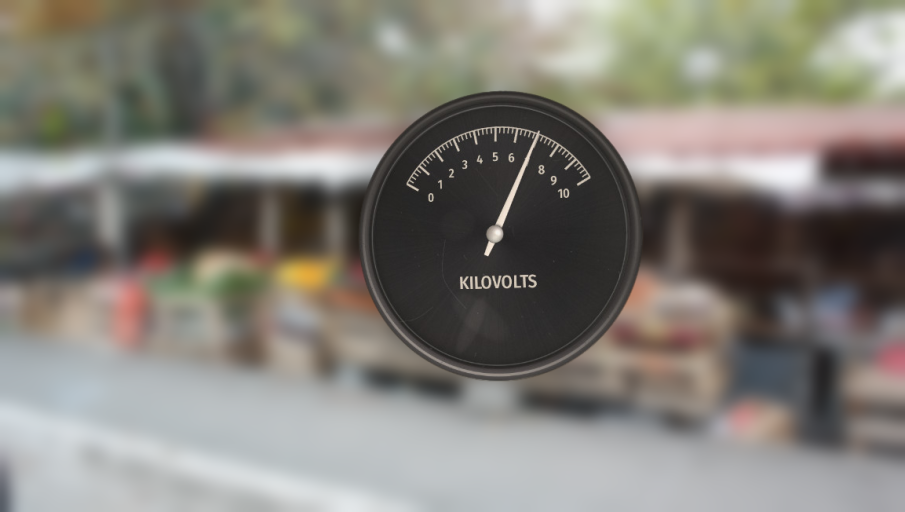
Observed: 7 kV
